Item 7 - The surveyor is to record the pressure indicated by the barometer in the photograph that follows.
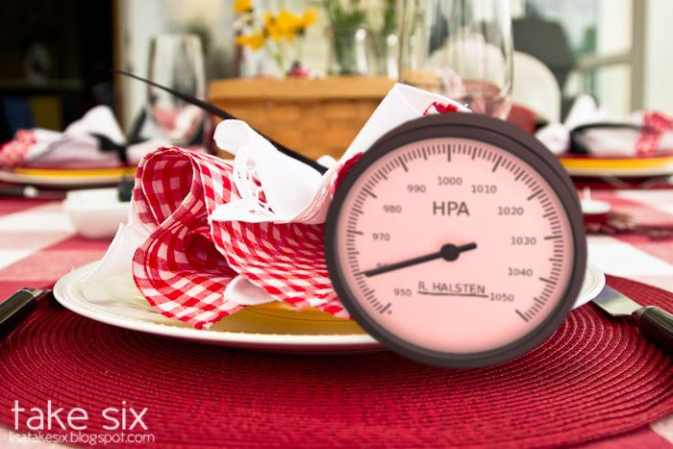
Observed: 960 hPa
